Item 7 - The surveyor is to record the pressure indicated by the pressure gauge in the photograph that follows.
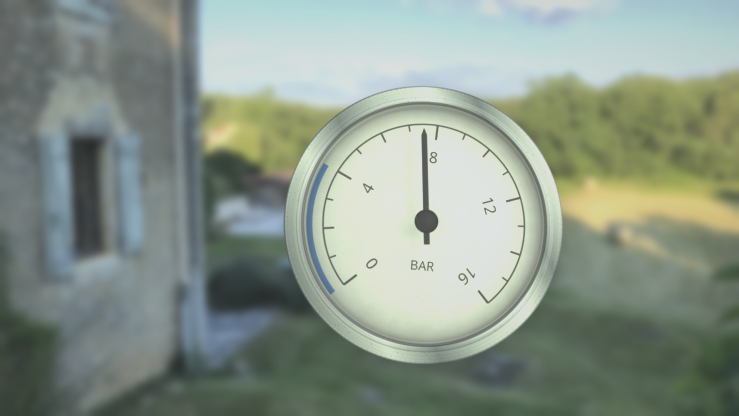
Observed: 7.5 bar
